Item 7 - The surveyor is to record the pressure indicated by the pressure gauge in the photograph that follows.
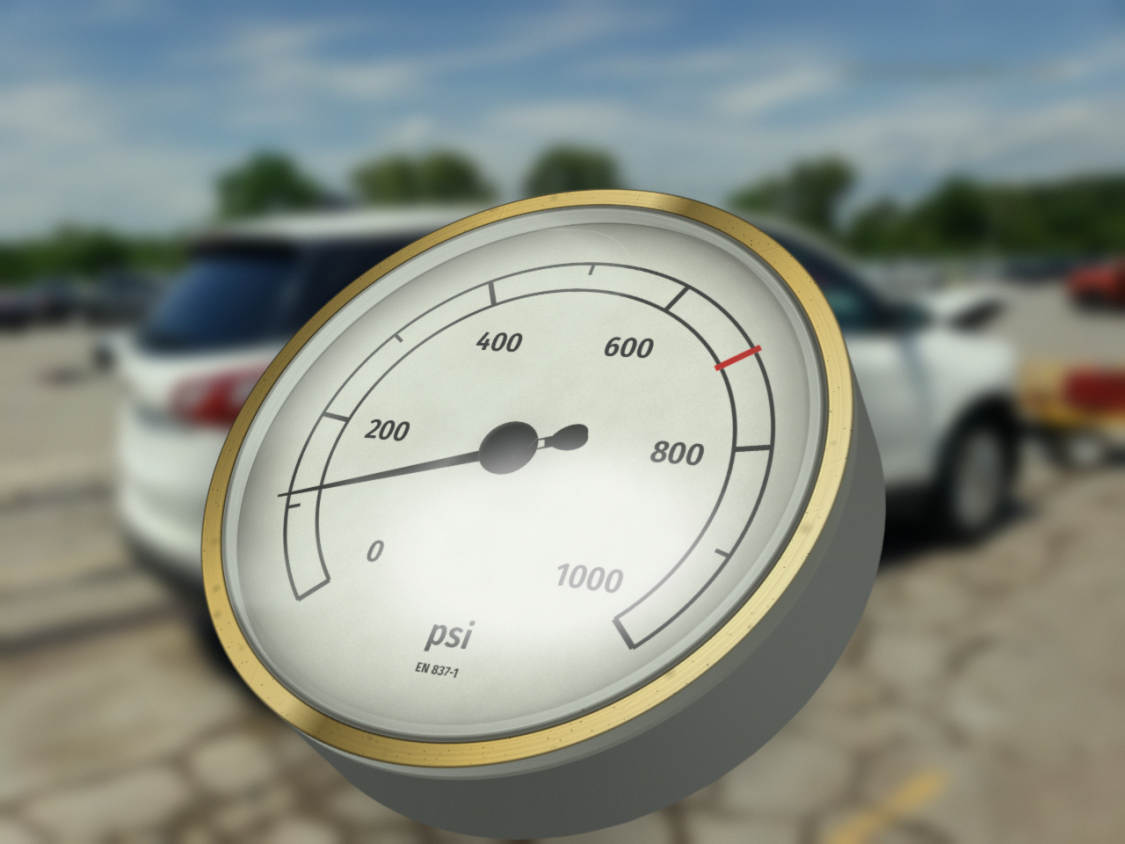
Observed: 100 psi
